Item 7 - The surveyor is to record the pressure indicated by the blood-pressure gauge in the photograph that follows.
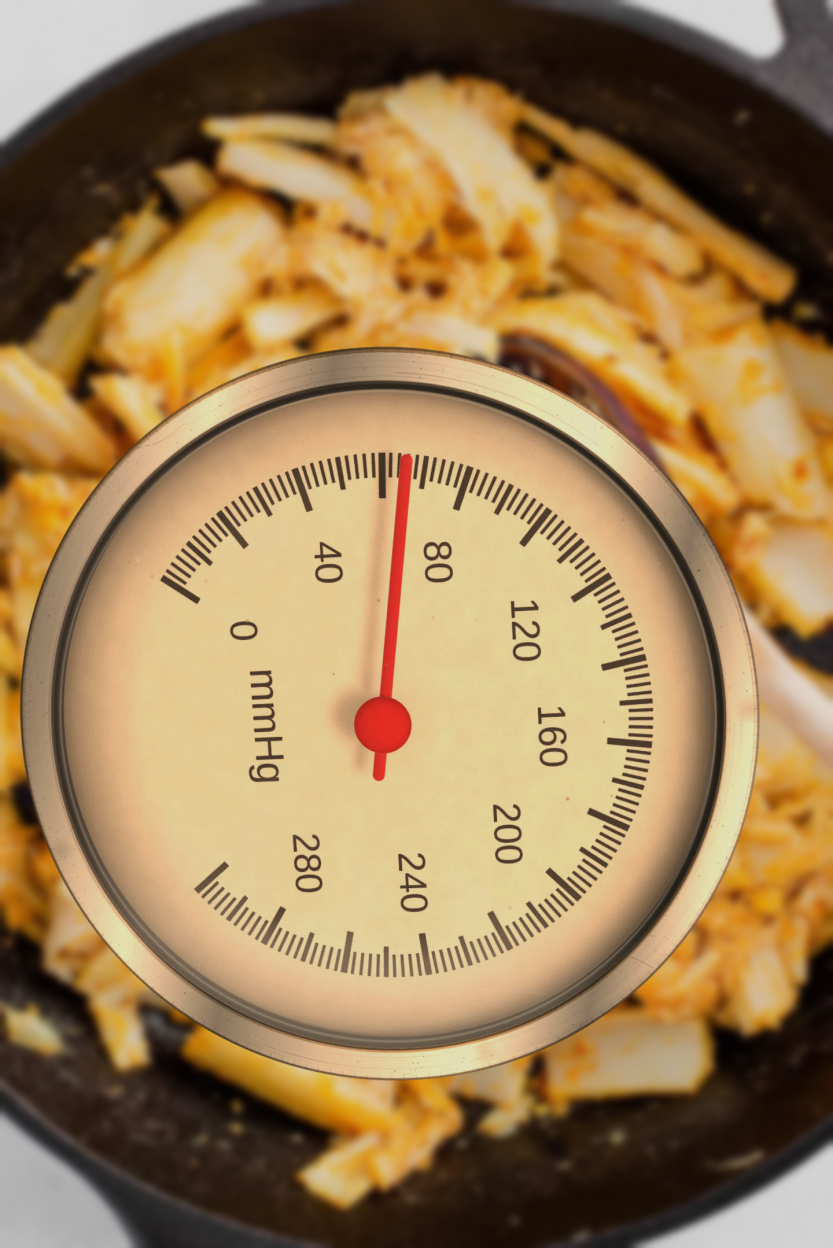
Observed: 66 mmHg
